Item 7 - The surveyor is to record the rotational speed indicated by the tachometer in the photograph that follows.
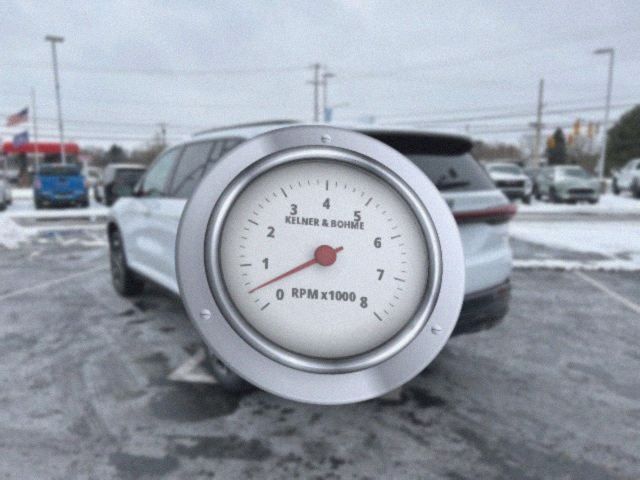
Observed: 400 rpm
